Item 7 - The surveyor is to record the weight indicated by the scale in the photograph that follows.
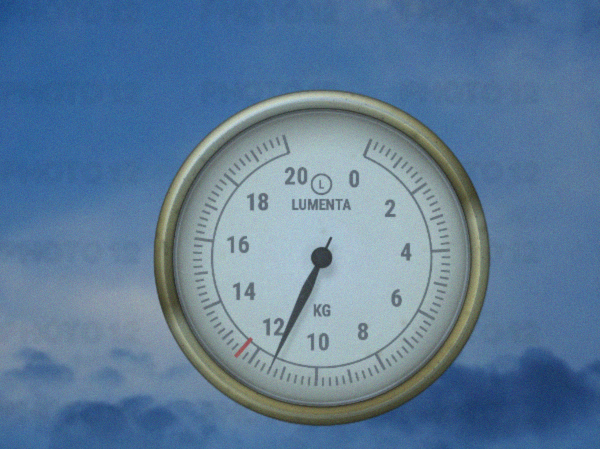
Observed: 11.4 kg
